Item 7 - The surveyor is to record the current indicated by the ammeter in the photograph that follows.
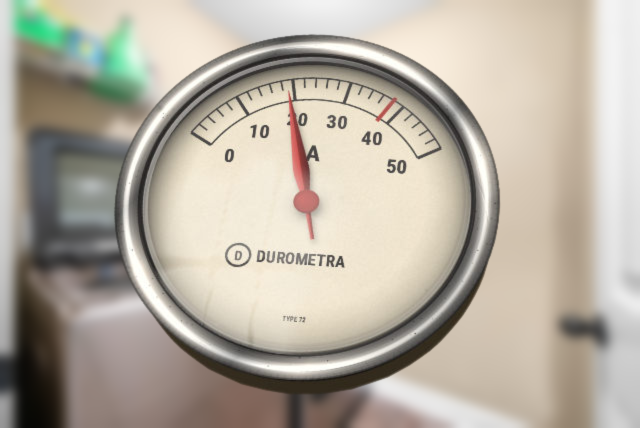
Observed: 19 A
